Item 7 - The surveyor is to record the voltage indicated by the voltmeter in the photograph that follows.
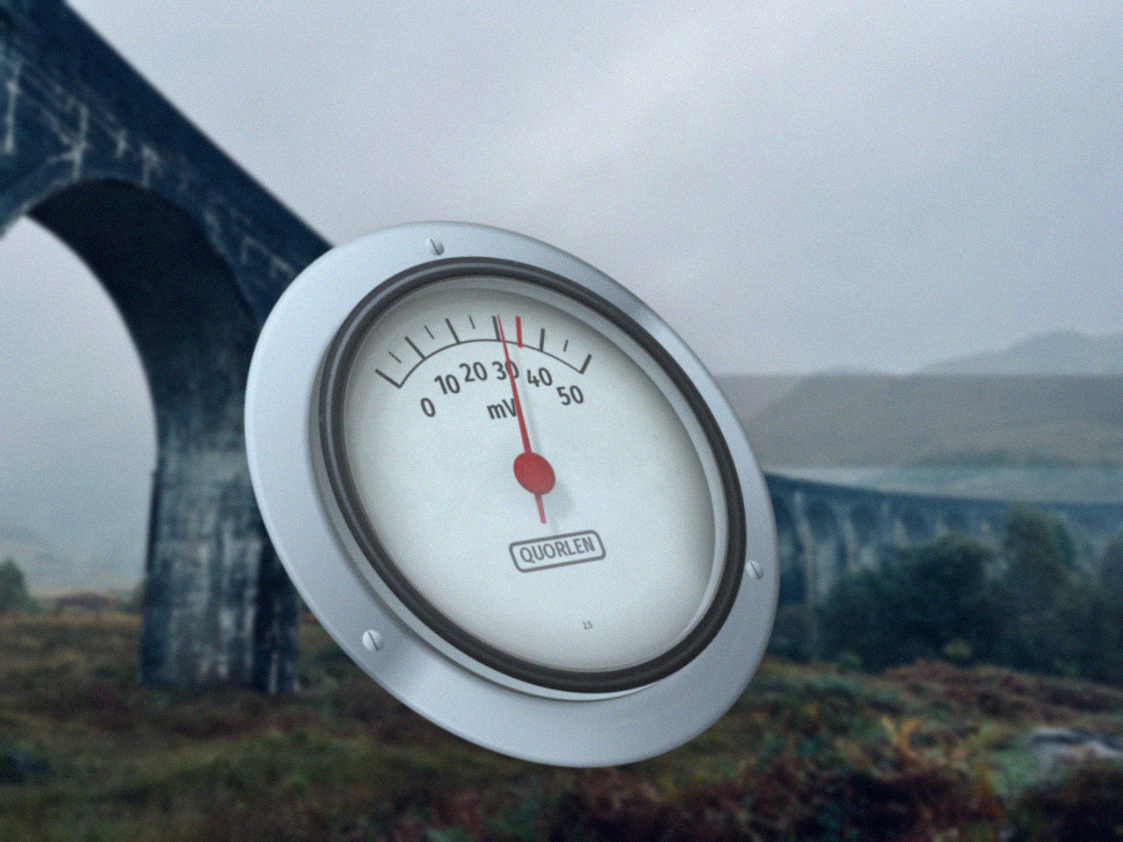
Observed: 30 mV
